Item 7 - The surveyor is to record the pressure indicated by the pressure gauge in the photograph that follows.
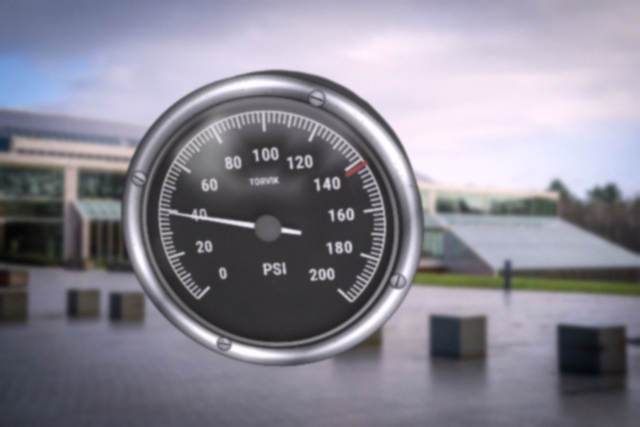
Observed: 40 psi
